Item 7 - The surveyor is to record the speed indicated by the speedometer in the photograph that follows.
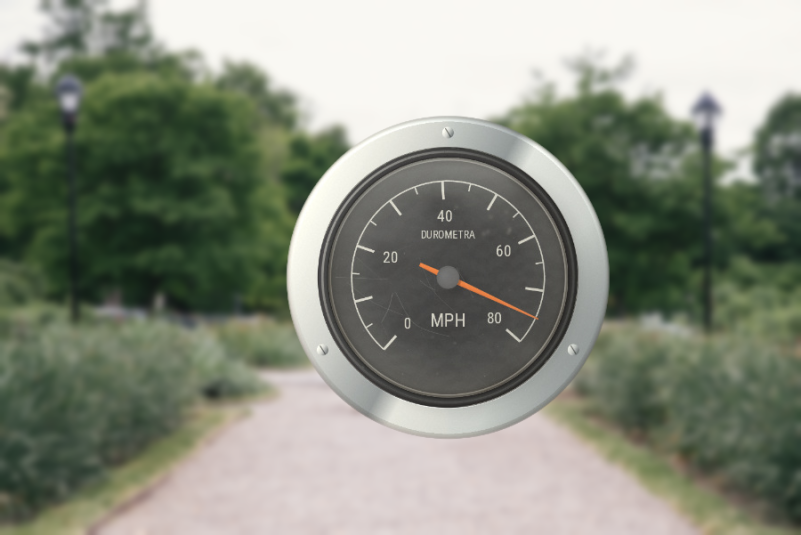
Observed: 75 mph
